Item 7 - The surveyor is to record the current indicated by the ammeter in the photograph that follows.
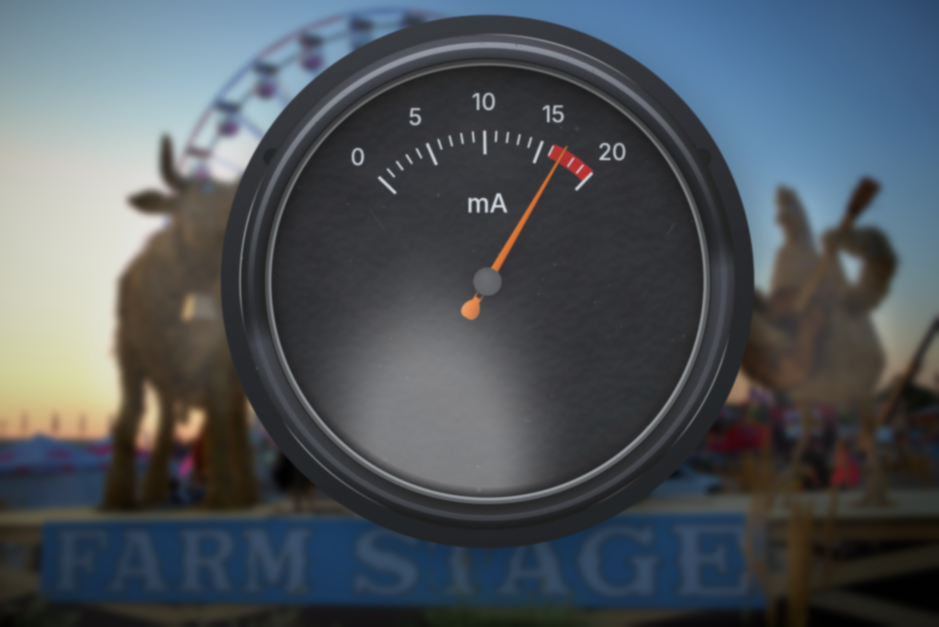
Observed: 17 mA
